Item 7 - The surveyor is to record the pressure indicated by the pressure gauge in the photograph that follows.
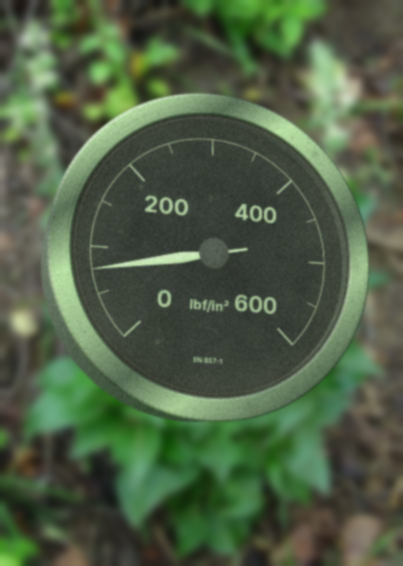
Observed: 75 psi
